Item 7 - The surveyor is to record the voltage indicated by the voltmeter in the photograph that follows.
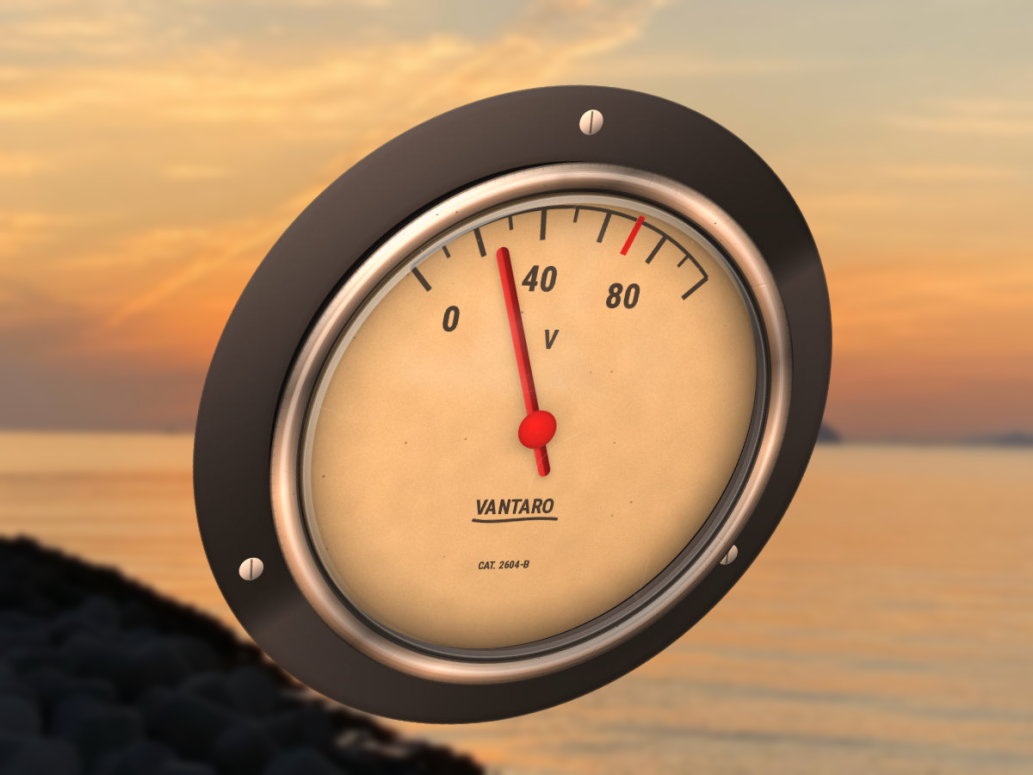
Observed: 25 V
